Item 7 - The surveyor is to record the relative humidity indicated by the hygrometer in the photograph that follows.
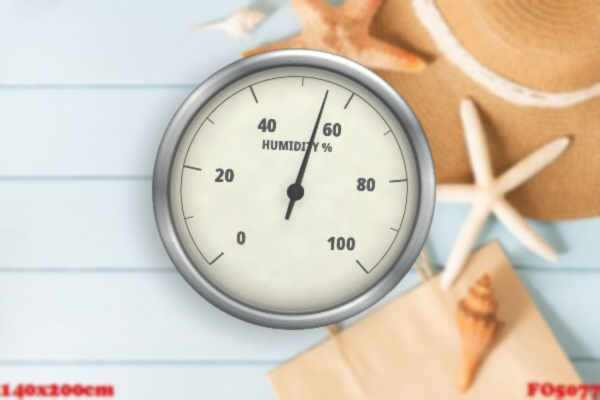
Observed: 55 %
